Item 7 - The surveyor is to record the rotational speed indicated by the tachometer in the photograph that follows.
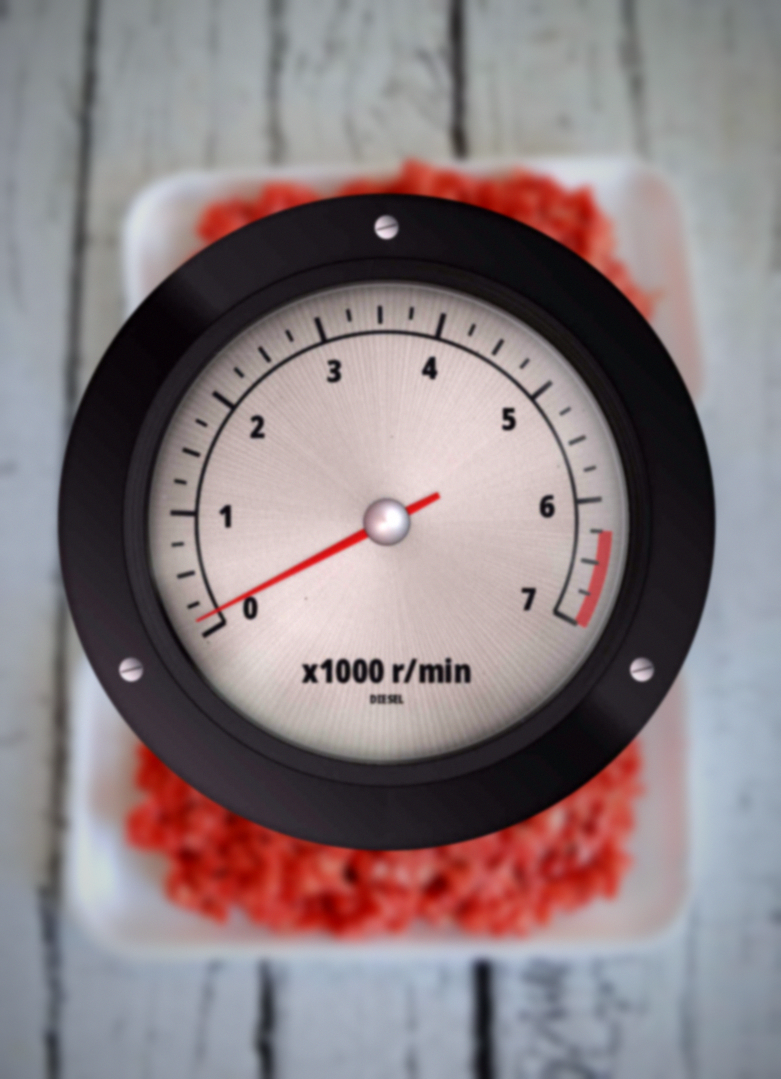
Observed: 125 rpm
